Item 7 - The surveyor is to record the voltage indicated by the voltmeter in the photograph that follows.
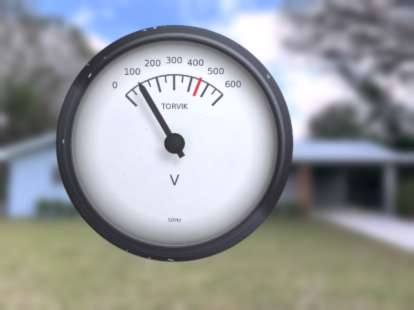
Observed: 100 V
